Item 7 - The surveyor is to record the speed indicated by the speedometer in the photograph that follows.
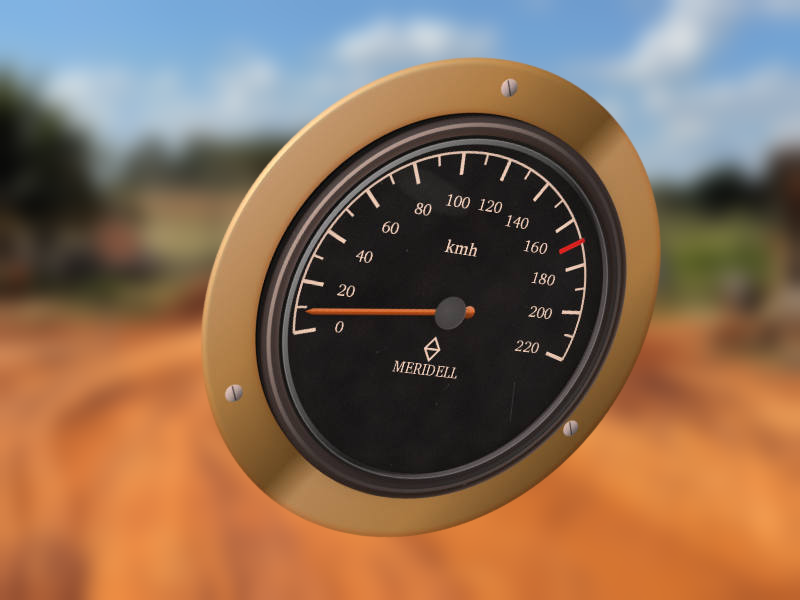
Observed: 10 km/h
